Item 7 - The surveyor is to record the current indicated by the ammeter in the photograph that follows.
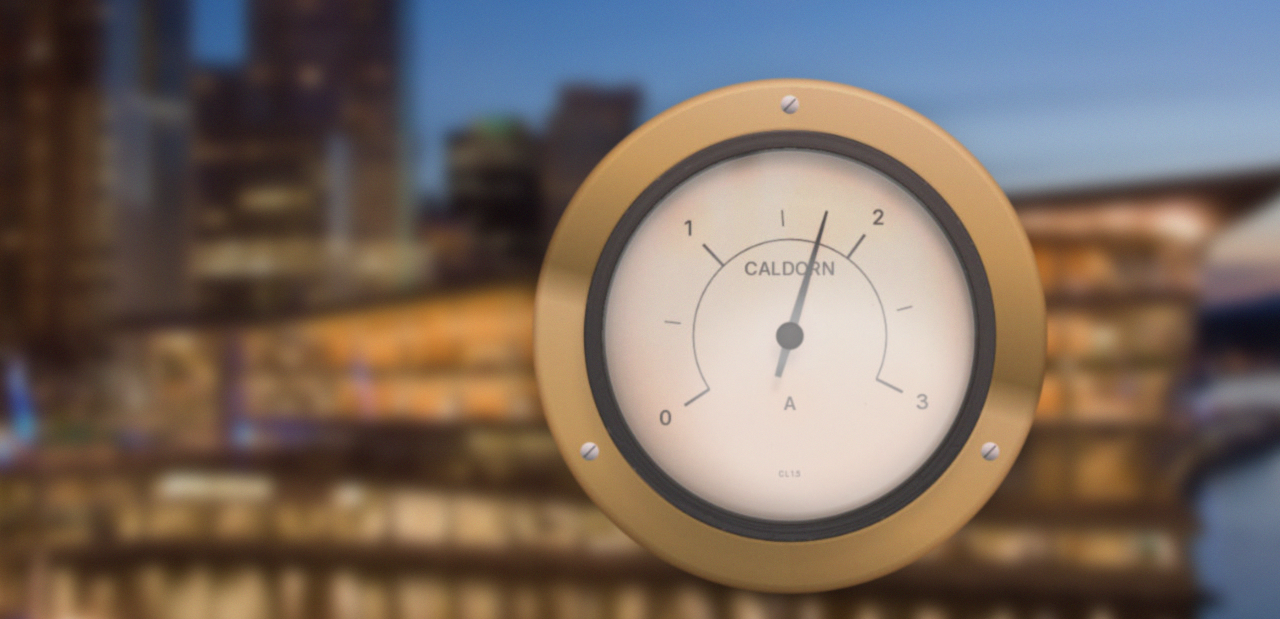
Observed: 1.75 A
